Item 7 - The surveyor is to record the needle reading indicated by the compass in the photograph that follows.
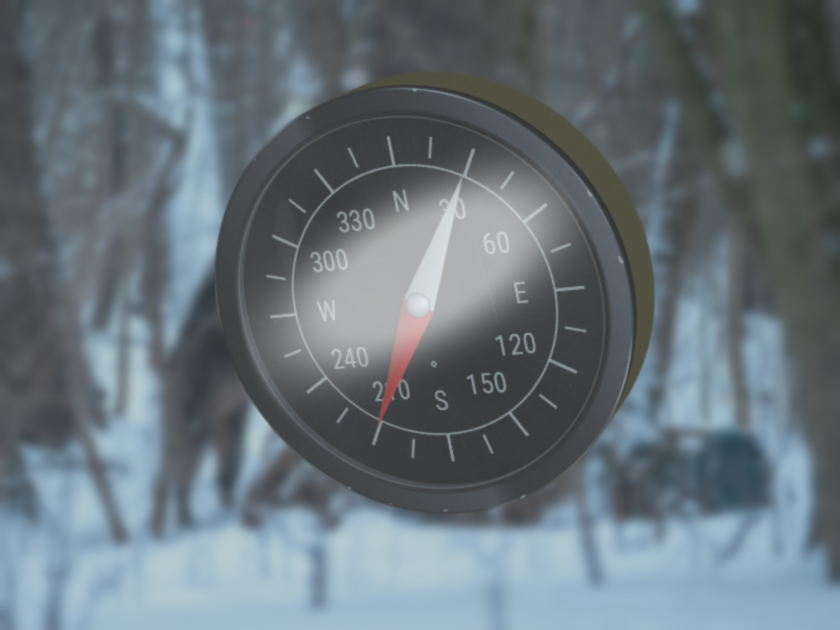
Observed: 210 °
